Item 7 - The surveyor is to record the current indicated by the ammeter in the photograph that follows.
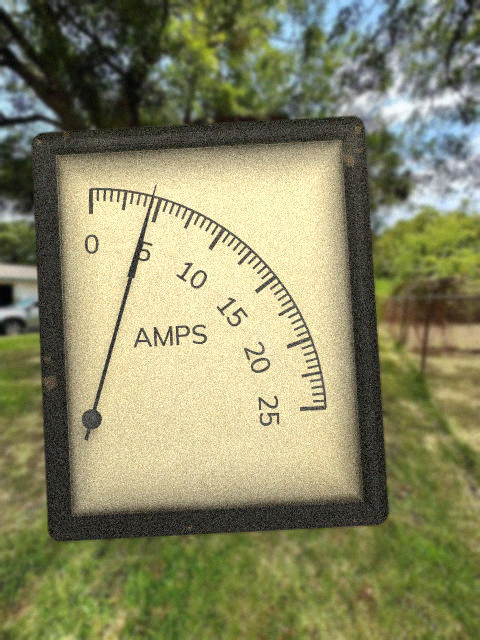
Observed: 4.5 A
